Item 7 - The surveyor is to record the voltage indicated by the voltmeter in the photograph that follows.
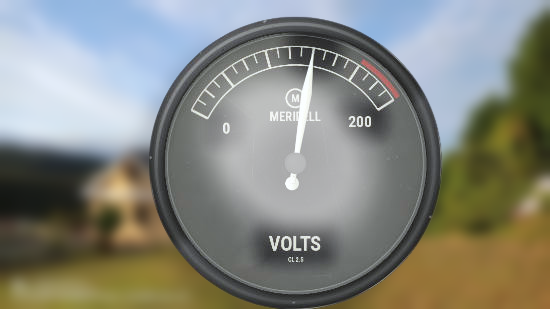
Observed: 120 V
